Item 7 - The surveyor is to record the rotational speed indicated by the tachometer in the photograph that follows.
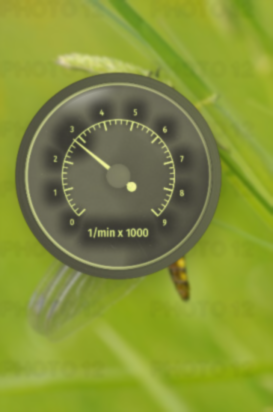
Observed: 2800 rpm
